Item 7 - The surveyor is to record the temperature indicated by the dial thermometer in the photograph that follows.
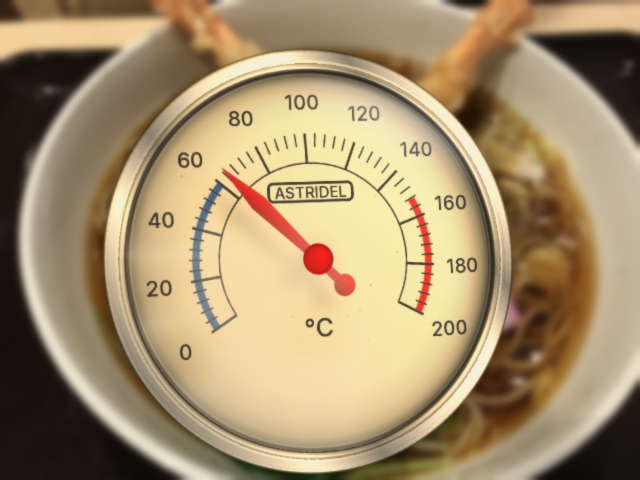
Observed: 64 °C
